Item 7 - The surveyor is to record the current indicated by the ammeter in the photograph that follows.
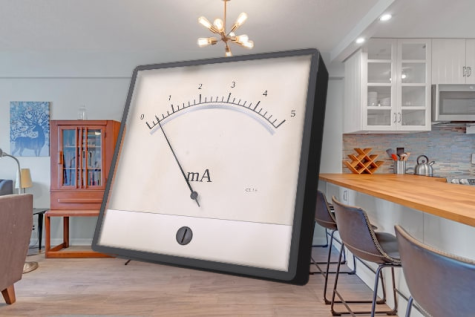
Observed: 0.4 mA
